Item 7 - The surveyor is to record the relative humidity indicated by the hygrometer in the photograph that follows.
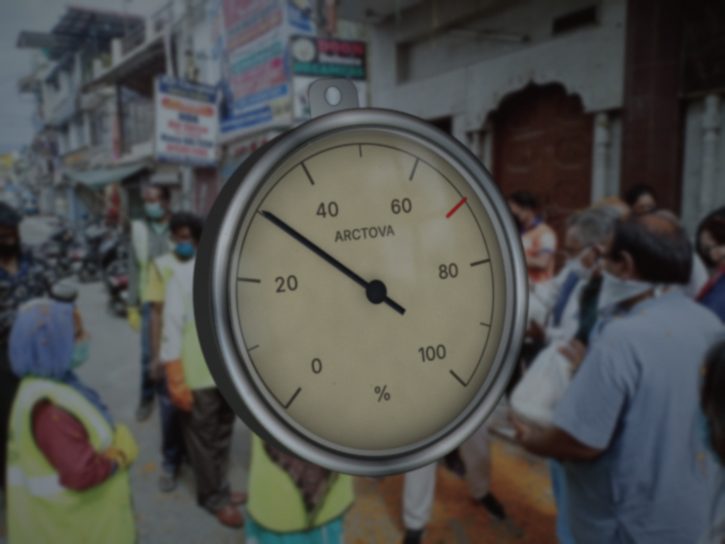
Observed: 30 %
